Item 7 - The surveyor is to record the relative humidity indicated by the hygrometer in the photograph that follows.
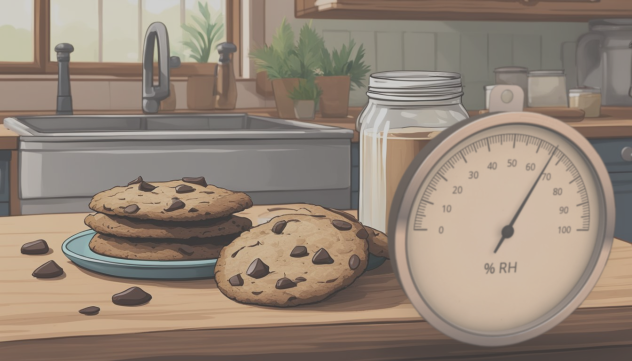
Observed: 65 %
